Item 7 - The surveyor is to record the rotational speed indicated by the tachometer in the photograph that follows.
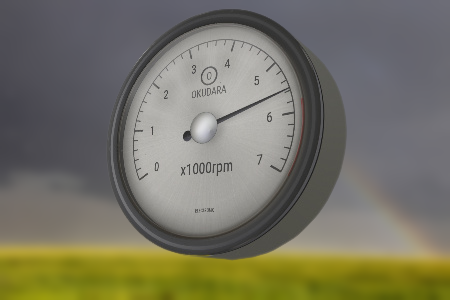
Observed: 5600 rpm
